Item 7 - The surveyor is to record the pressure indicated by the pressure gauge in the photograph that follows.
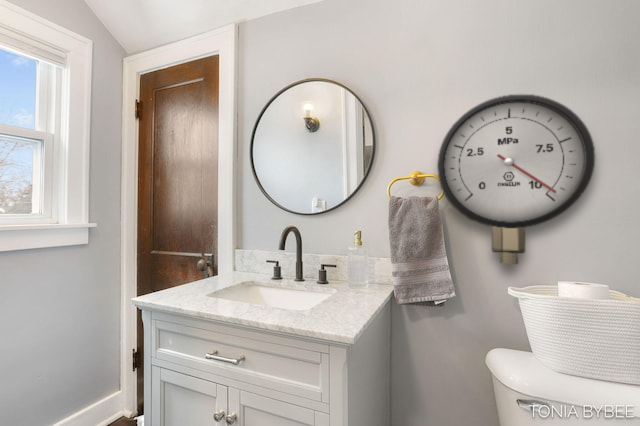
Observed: 9.75 MPa
